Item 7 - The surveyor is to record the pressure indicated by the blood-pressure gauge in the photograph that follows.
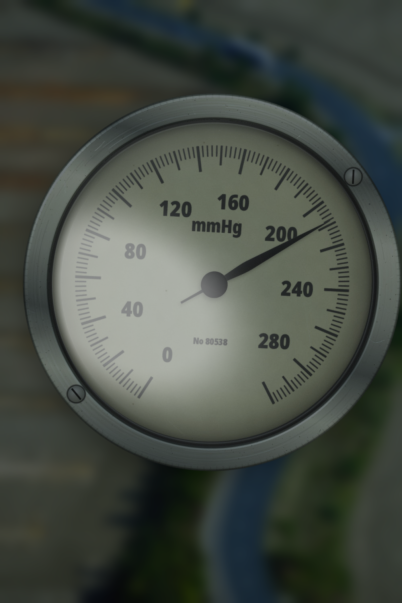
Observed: 208 mmHg
